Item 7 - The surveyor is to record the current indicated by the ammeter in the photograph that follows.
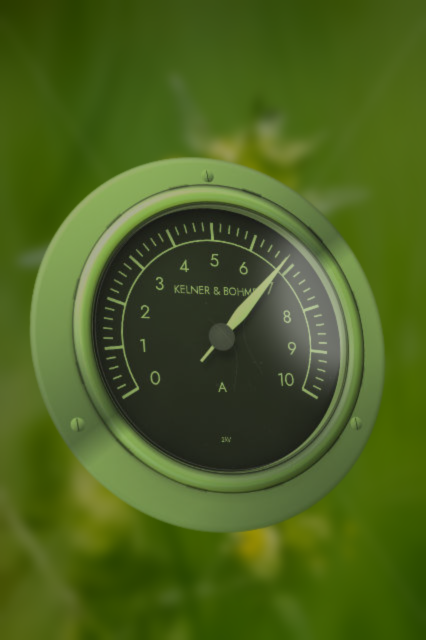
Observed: 6.8 A
